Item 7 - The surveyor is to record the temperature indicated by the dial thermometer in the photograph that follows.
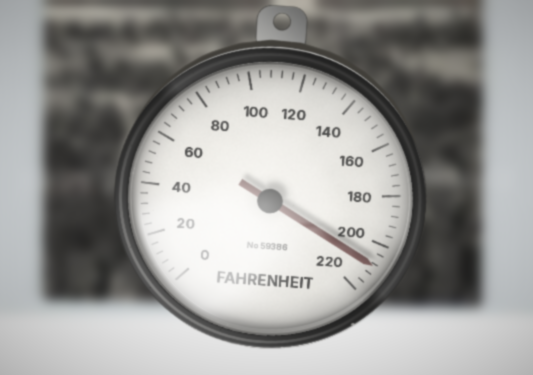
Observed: 208 °F
